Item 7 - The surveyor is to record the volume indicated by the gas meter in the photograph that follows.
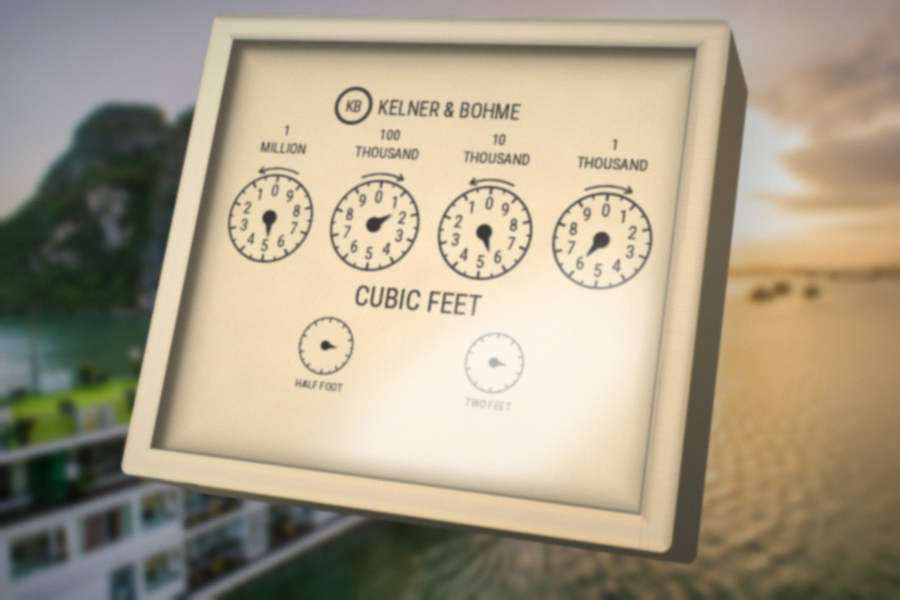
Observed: 515600 ft³
